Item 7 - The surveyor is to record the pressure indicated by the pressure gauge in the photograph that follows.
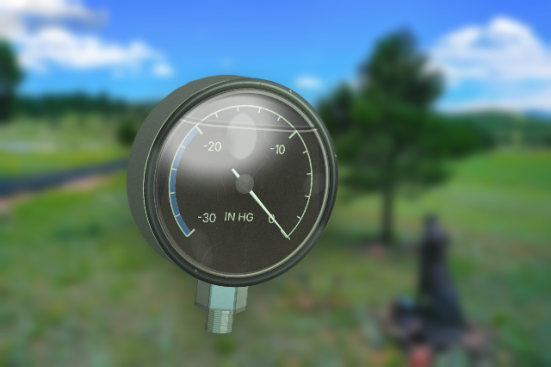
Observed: 0 inHg
